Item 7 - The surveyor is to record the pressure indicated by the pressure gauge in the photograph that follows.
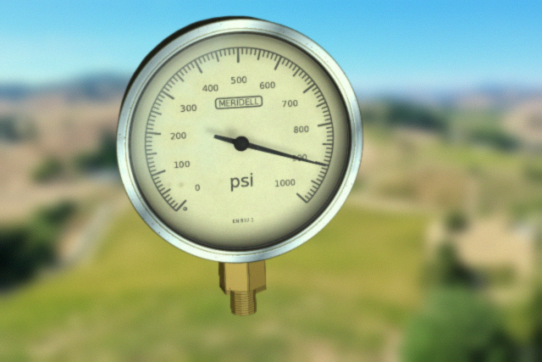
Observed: 900 psi
